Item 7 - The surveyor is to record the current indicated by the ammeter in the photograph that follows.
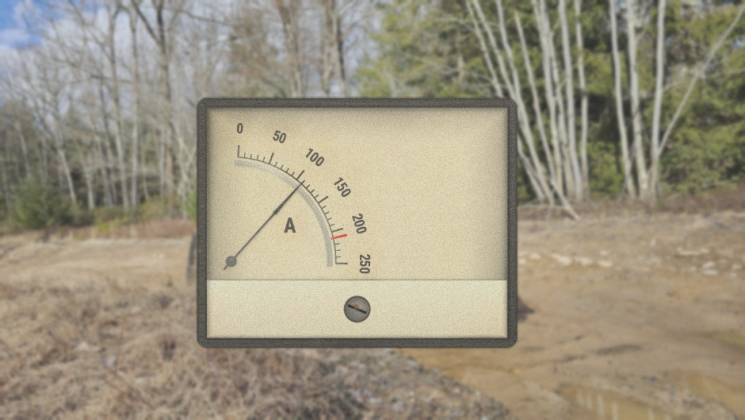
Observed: 110 A
